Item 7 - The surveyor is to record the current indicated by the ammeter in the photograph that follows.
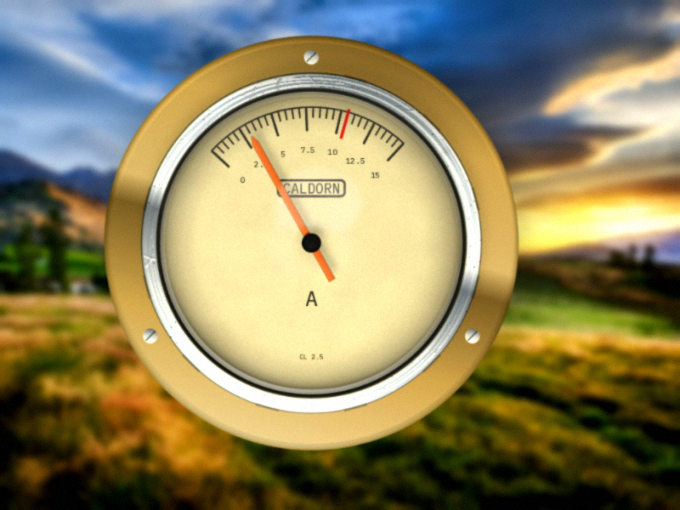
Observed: 3 A
